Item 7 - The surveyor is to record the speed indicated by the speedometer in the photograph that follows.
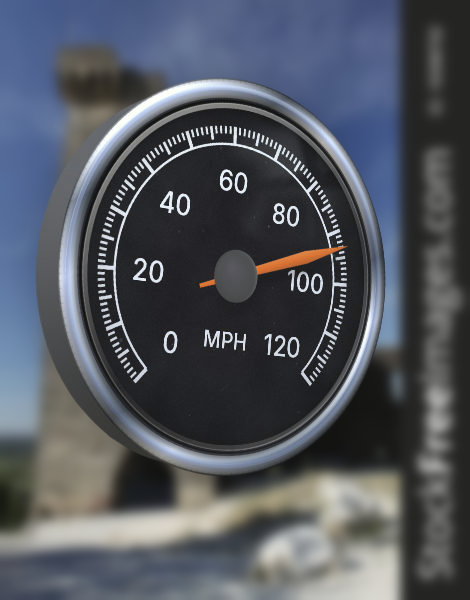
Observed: 93 mph
